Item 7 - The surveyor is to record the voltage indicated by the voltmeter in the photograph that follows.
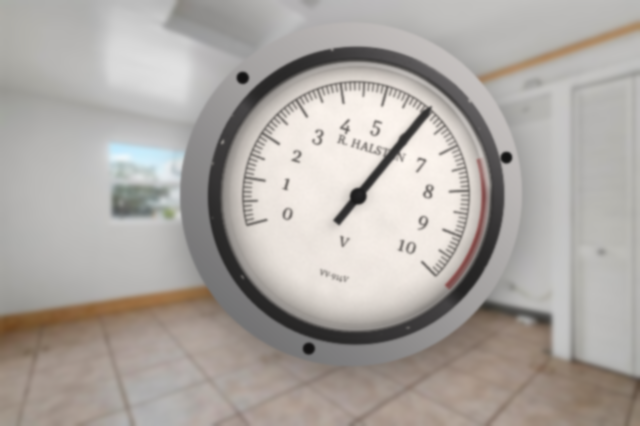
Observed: 6 V
